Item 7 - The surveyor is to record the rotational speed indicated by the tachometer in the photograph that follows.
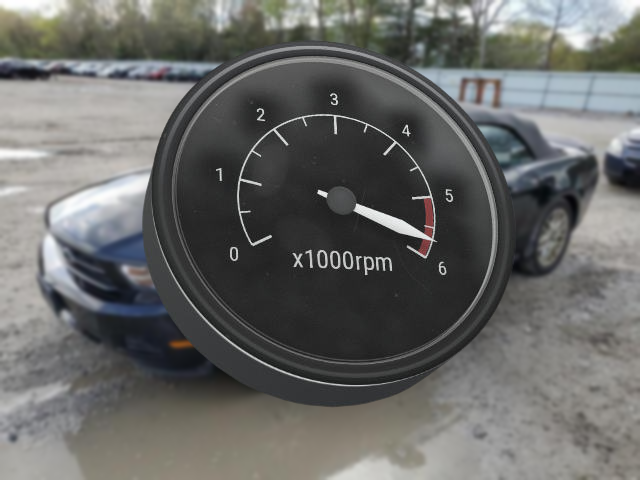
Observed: 5750 rpm
